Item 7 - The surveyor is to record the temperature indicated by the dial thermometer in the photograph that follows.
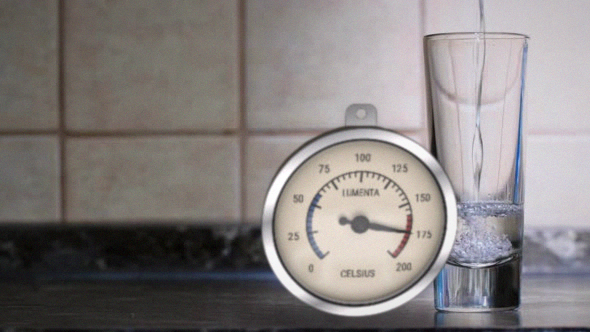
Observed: 175 °C
